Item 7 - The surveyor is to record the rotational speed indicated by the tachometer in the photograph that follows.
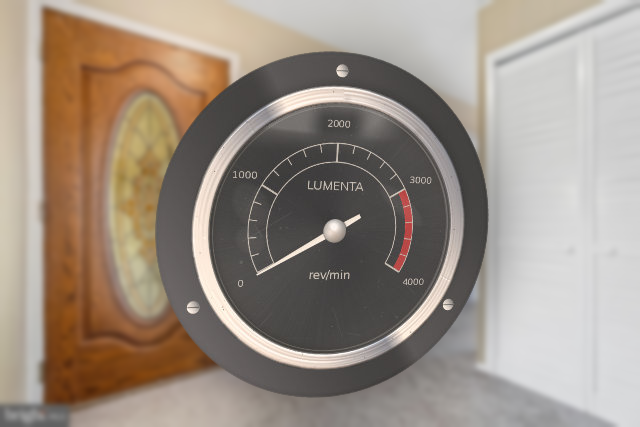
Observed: 0 rpm
